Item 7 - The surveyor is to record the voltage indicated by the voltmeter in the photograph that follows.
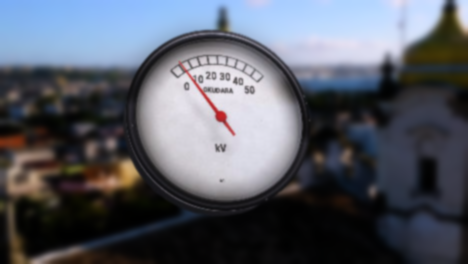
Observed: 5 kV
